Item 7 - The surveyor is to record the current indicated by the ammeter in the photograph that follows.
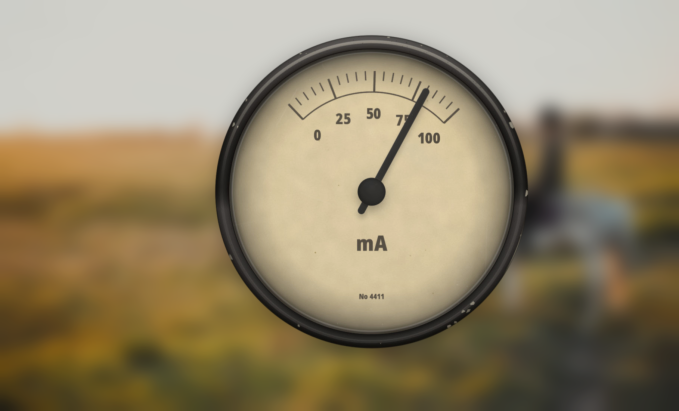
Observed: 80 mA
